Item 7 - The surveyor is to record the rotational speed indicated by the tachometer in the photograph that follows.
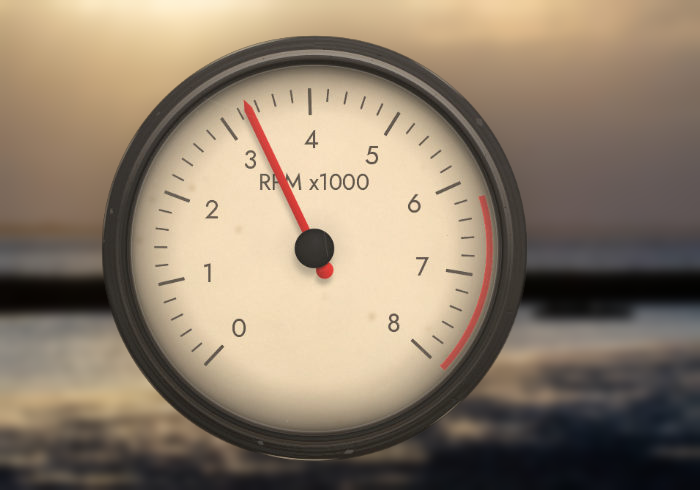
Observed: 3300 rpm
